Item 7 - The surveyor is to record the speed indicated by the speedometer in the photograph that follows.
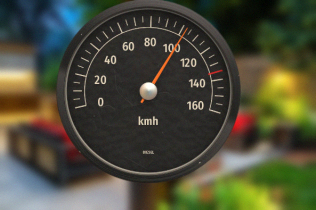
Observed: 102.5 km/h
